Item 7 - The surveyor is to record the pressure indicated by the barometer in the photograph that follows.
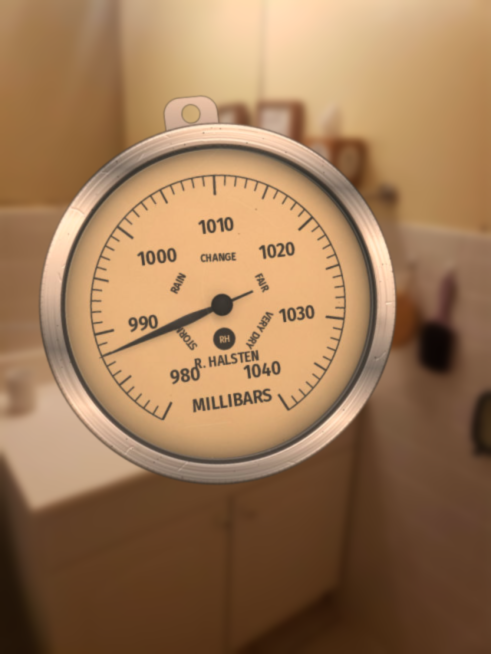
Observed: 988 mbar
